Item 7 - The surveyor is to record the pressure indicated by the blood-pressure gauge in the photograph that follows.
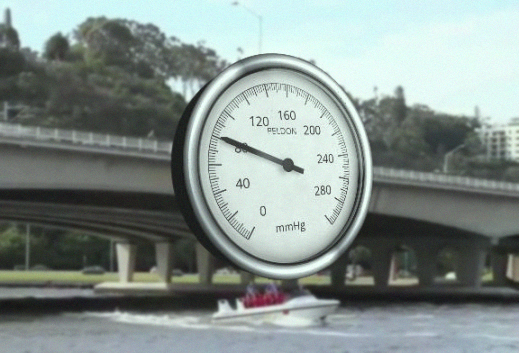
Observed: 80 mmHg
